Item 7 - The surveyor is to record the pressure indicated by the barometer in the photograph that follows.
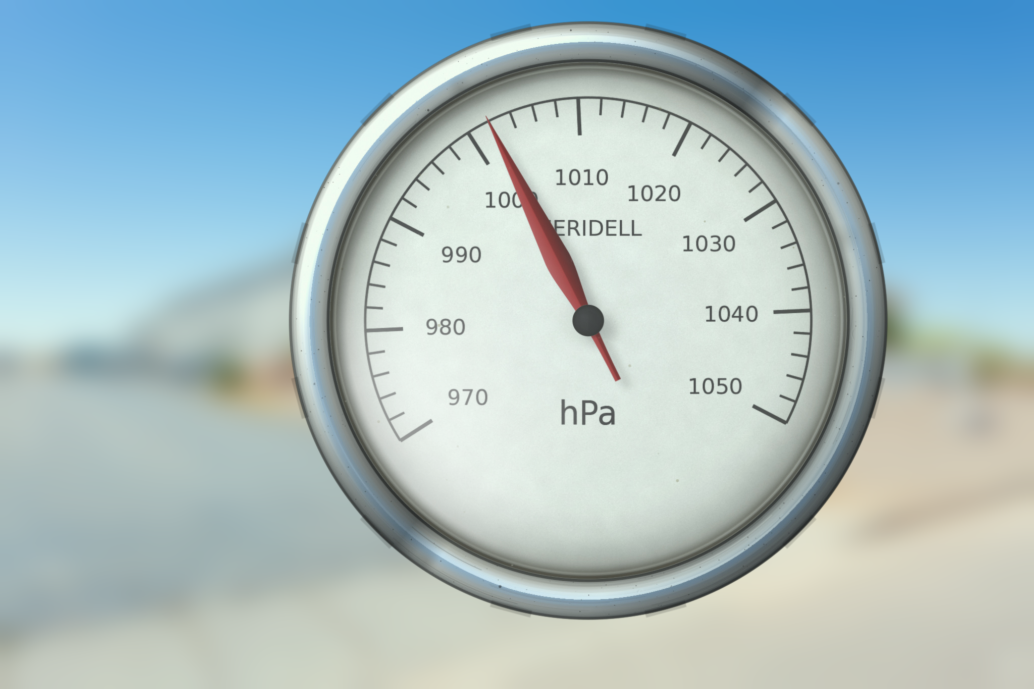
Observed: 1002 hPa
